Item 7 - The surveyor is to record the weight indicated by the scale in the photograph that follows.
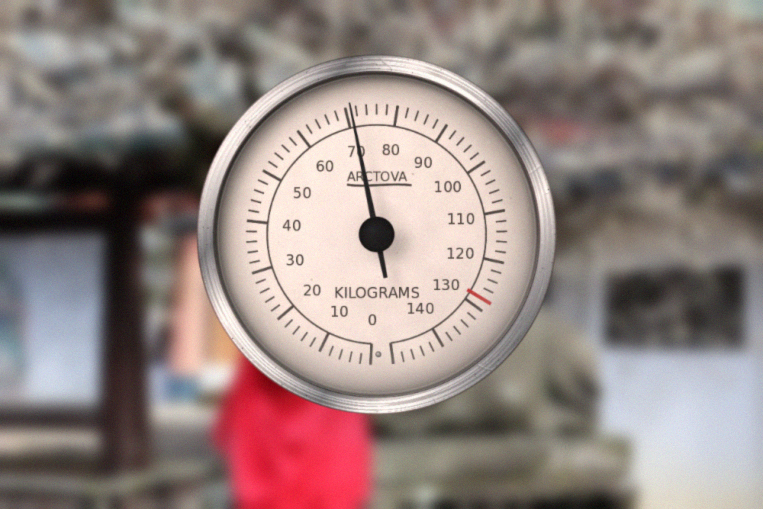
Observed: 71 kg
